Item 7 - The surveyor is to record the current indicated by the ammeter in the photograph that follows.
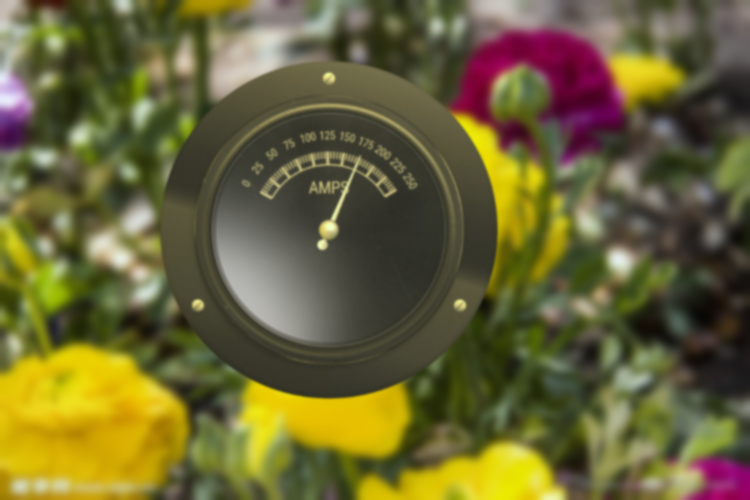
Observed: 175 A
